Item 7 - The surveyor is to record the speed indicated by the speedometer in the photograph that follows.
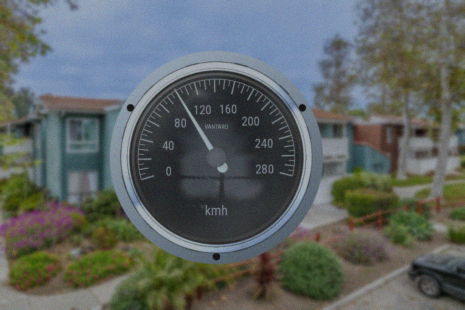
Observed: 100 km/h
